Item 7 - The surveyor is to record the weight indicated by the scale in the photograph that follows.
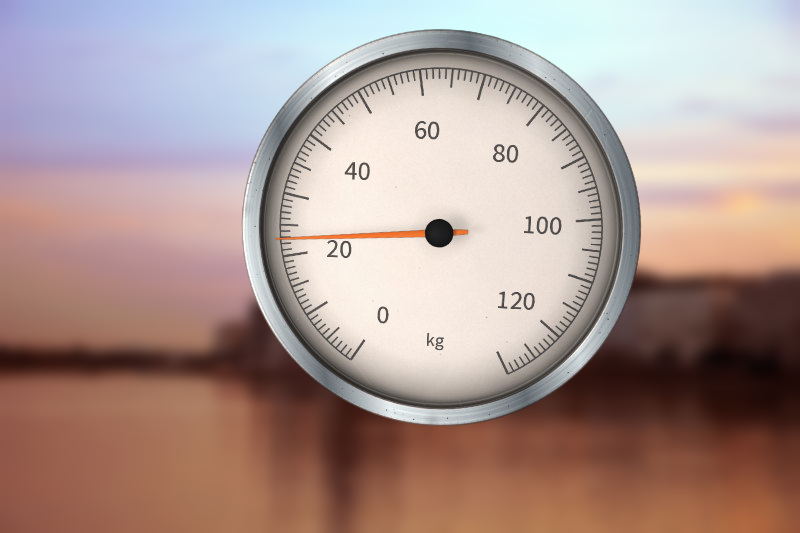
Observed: 23 kg
